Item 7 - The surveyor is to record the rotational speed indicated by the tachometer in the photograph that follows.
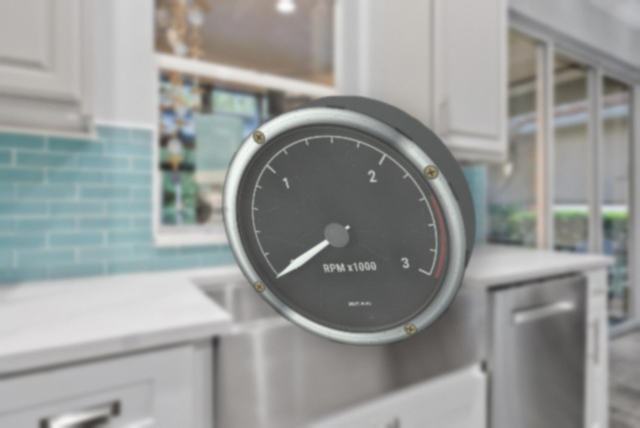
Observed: 0 rpm
